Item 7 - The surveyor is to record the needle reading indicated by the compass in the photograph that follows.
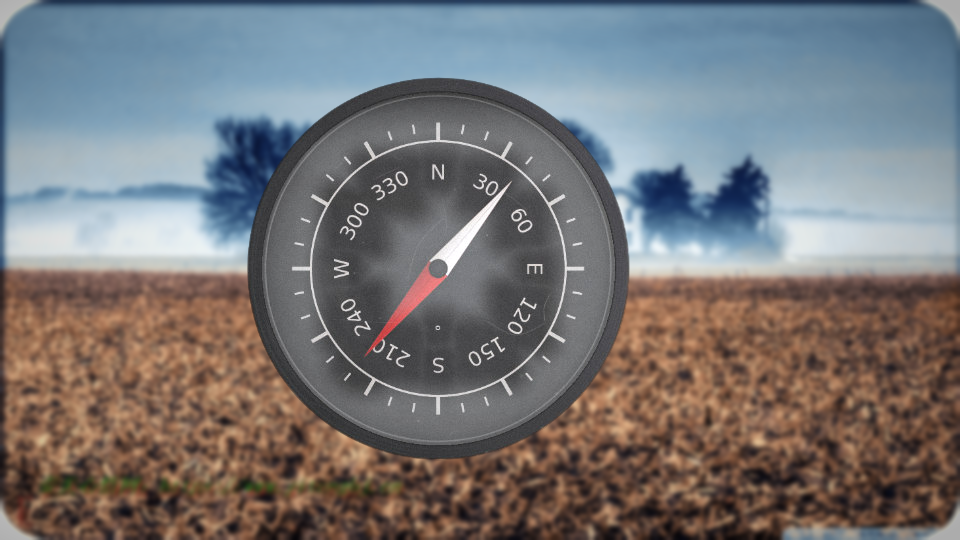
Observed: 220 °
